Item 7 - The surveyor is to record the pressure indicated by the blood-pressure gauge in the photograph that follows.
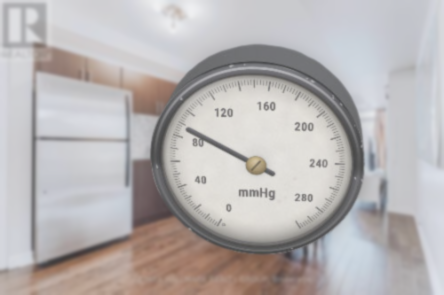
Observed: 90 mmHg
